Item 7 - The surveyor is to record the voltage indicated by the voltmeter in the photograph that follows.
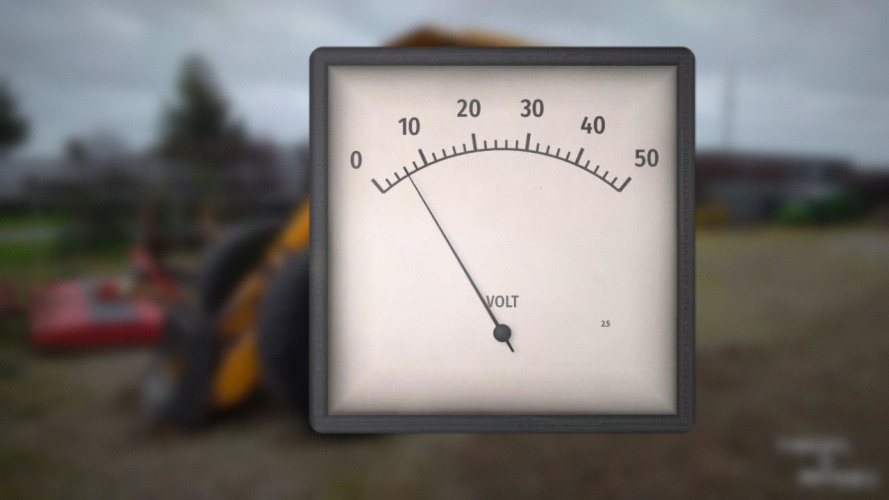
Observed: 6 V
